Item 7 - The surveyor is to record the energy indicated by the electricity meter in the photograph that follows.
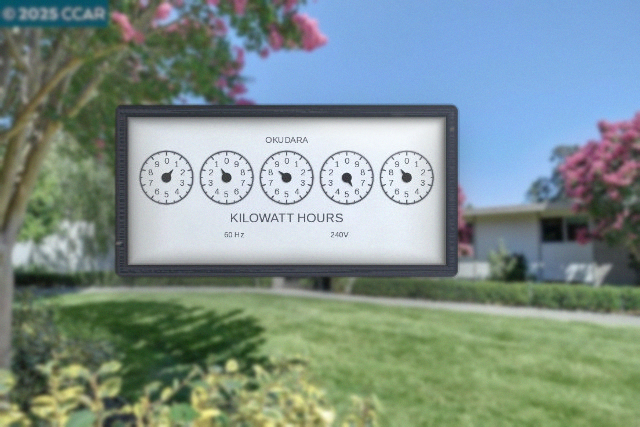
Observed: 10859 kWh
